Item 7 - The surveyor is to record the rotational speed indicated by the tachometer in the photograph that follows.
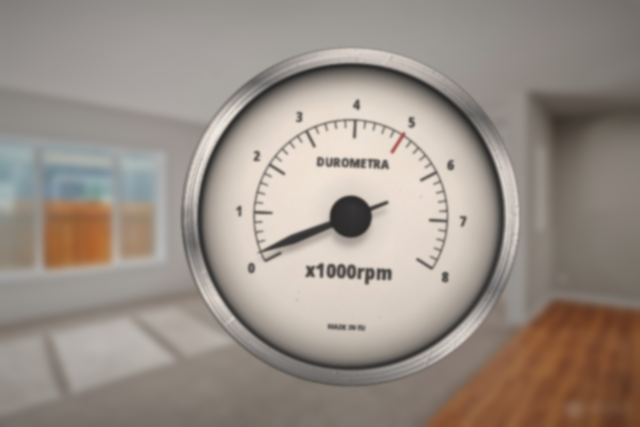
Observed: 200 rpm
